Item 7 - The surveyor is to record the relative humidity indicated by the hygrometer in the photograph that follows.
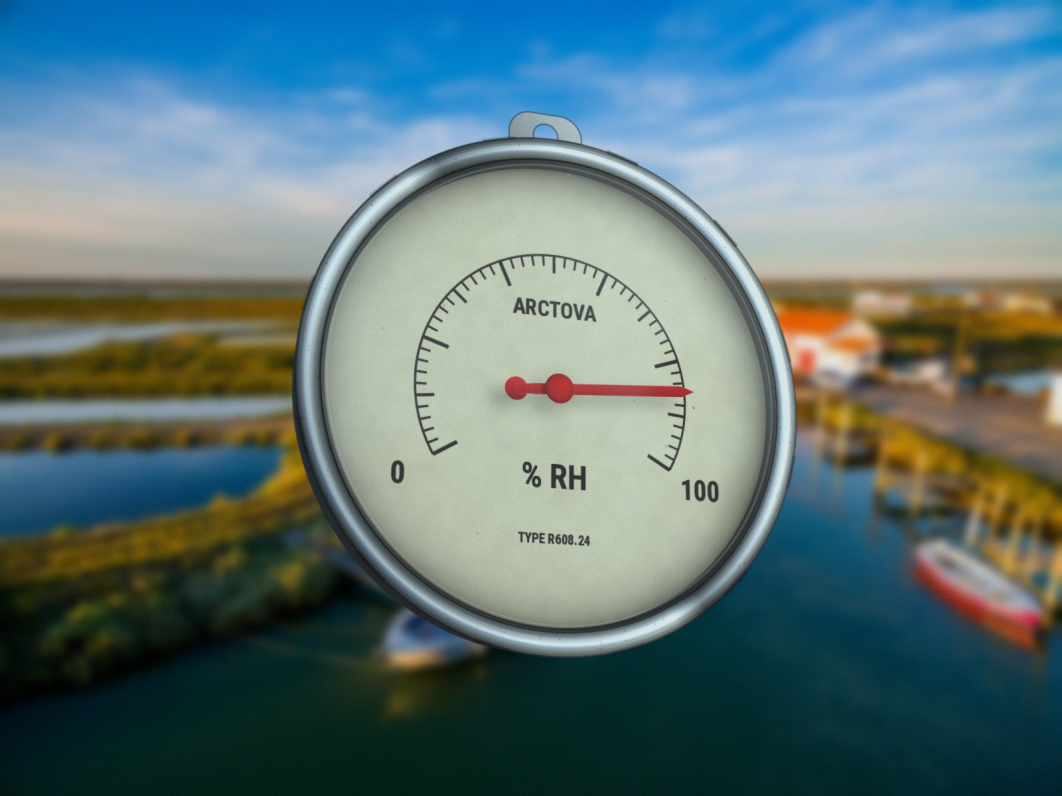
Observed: 86 %
